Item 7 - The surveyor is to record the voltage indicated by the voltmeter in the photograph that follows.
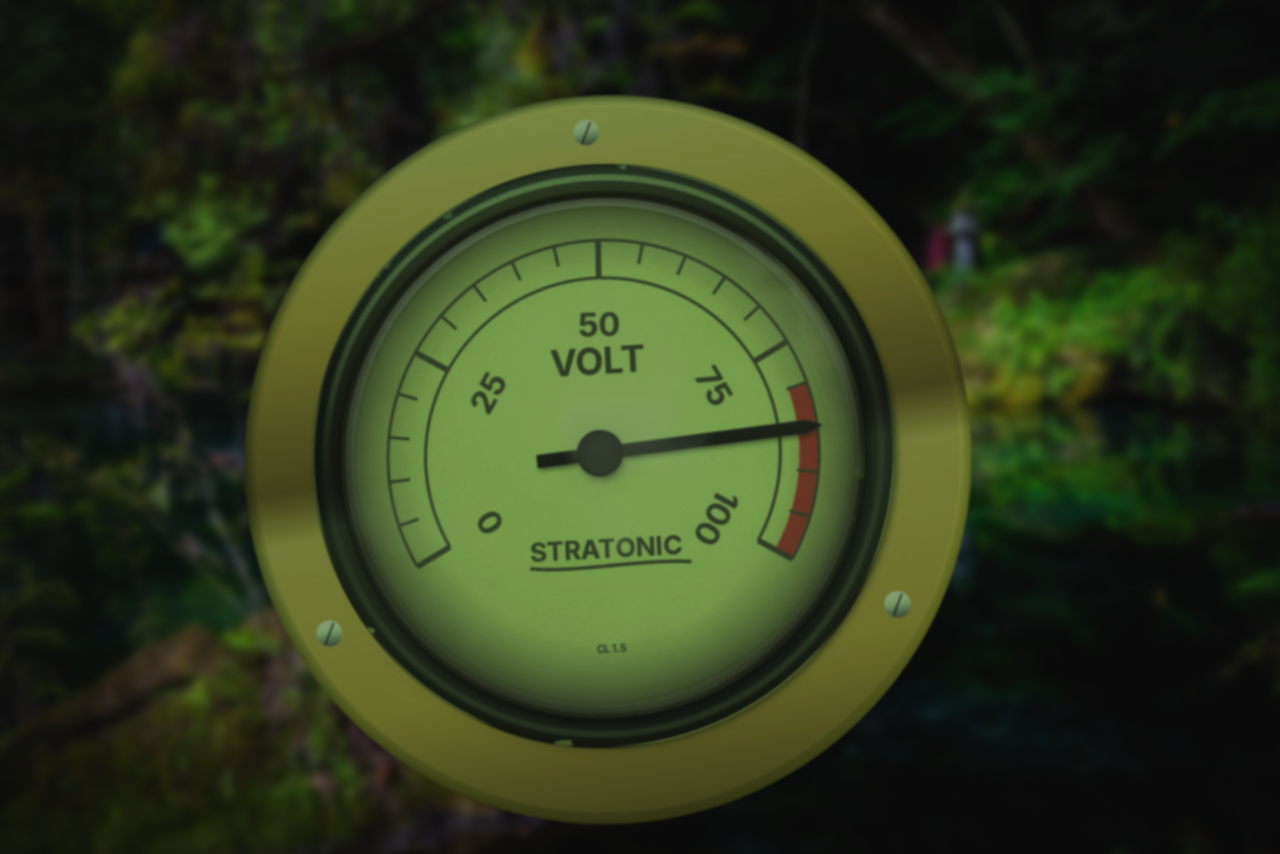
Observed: 85 V
